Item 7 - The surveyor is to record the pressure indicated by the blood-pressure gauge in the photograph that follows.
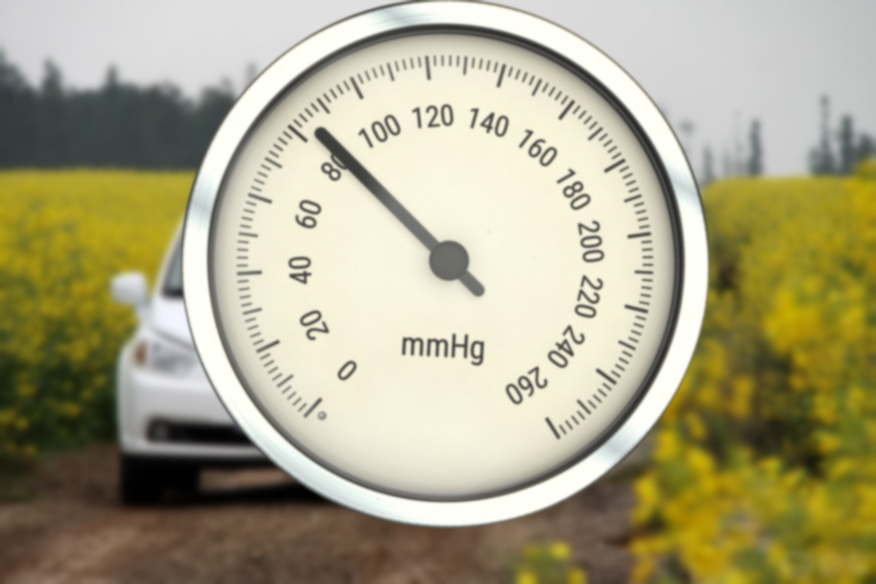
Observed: 84 mmHg
